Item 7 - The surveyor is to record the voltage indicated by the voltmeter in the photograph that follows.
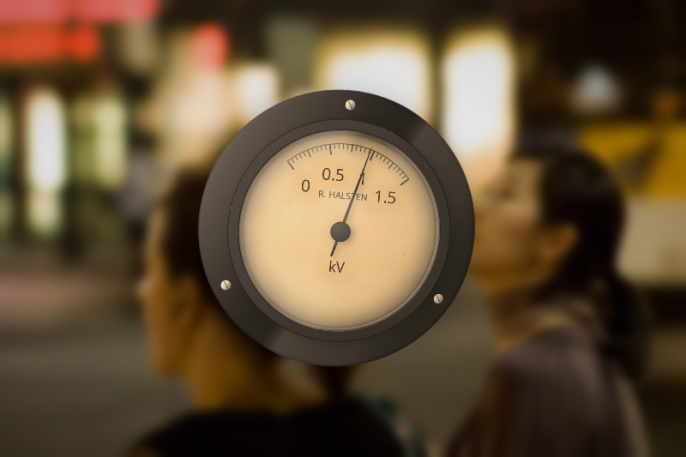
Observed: 0.95 kV
